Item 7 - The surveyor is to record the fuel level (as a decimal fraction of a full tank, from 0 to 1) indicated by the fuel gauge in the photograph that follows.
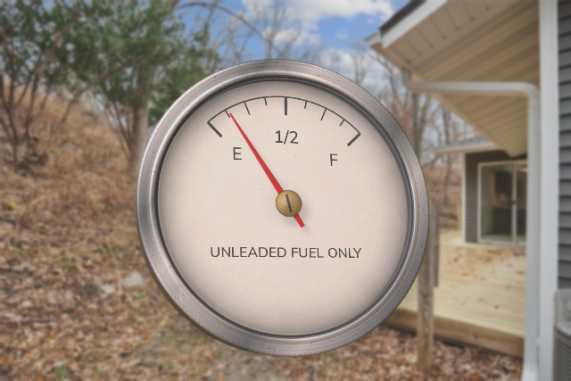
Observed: 0.125
